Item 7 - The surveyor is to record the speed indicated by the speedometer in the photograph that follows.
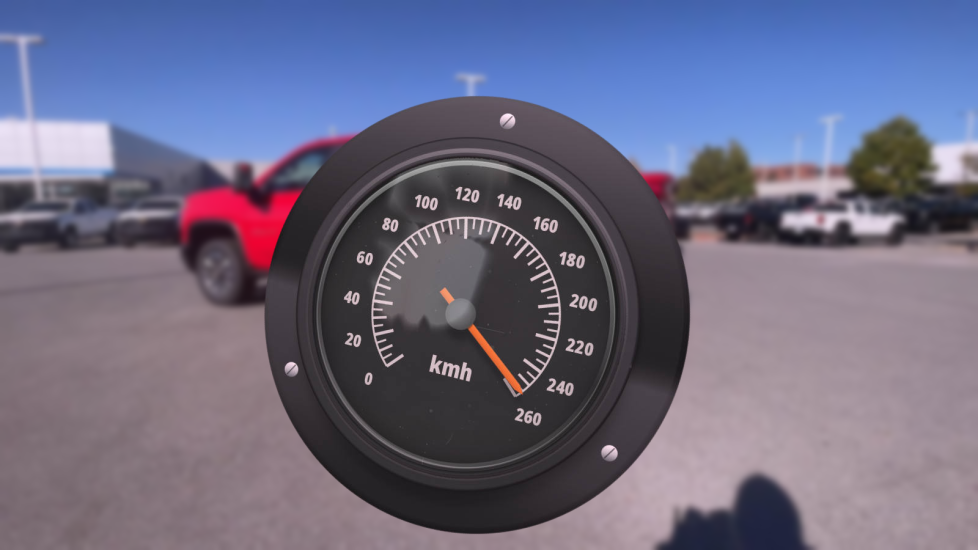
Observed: 255 km/h
